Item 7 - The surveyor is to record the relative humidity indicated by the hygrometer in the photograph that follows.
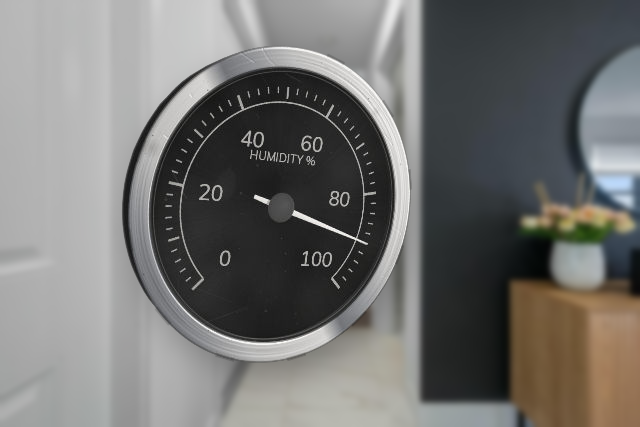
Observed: 90 %
